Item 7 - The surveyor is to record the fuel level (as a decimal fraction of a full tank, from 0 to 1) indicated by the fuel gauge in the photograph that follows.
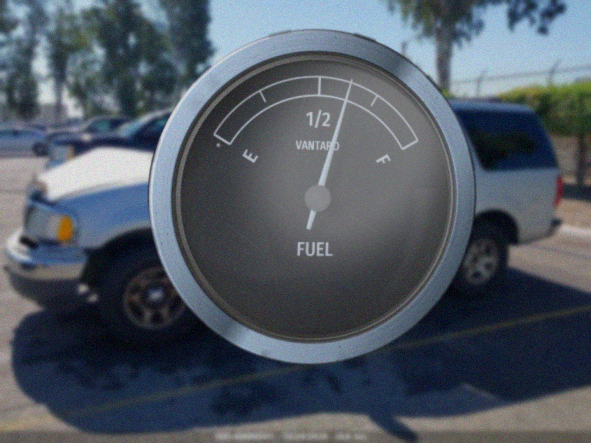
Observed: 0.625
